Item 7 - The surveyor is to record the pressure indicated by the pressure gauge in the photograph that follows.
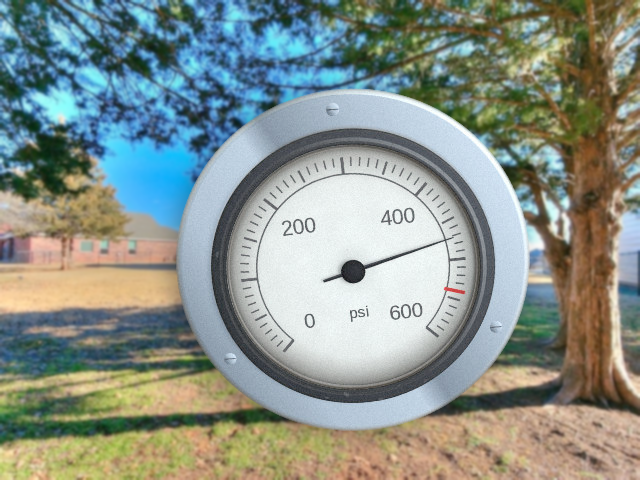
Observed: 470 psi
